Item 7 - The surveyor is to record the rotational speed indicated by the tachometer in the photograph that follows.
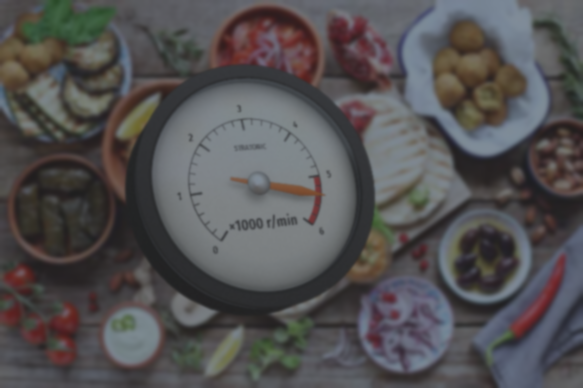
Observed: 5400 rpm
